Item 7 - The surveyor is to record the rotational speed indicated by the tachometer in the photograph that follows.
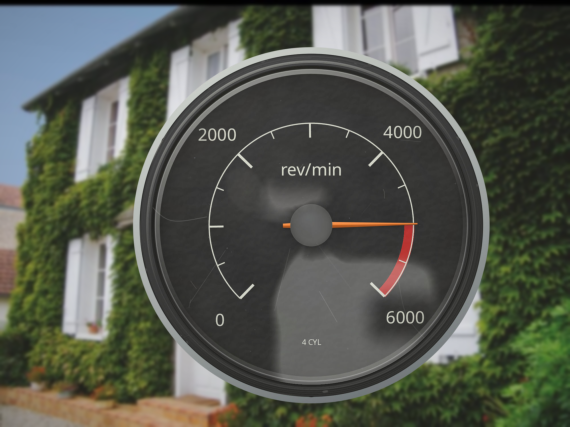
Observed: 5000 rpm
